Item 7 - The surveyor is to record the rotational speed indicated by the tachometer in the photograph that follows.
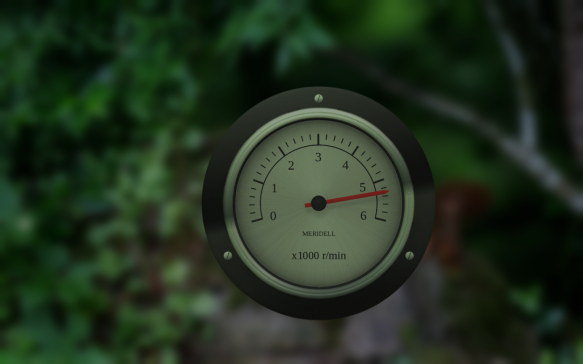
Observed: 5300 rpm
